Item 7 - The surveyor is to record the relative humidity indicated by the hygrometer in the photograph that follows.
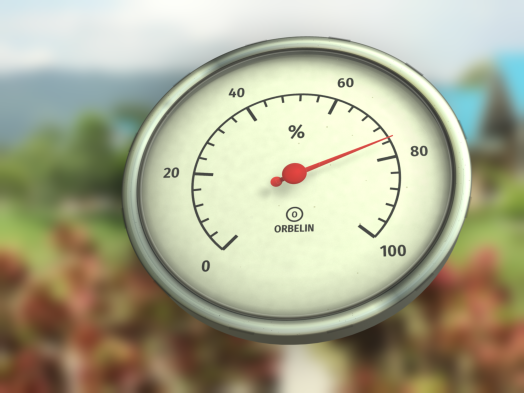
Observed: 76 %
